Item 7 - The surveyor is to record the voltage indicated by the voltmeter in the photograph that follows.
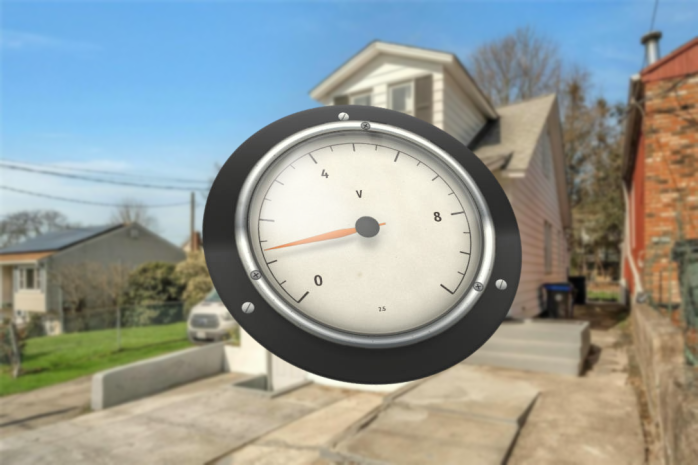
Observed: 1.25 V
